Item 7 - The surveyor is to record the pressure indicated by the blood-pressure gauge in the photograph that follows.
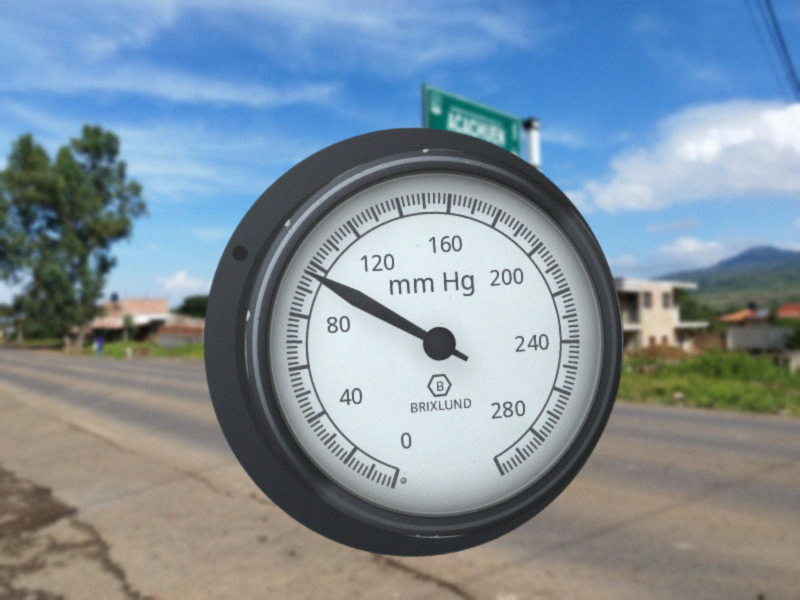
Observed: 96 mmHg
